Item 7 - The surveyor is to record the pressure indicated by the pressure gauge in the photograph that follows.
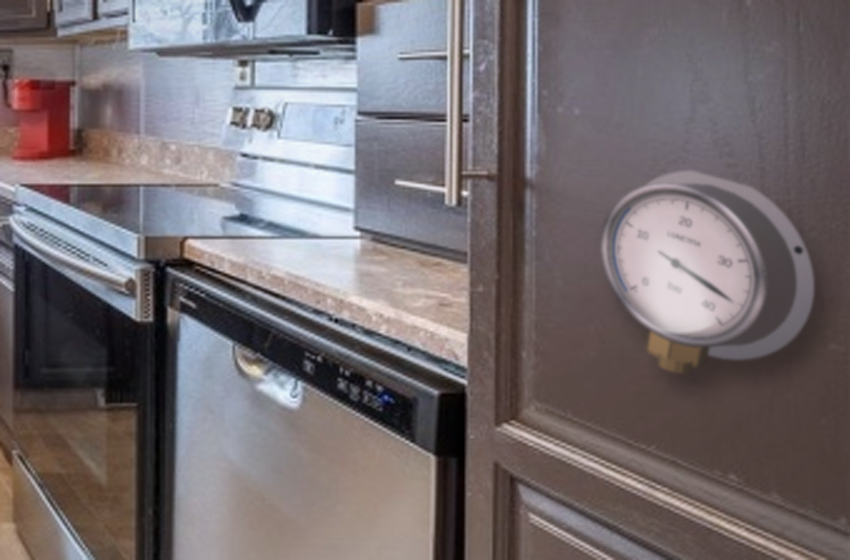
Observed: 36 bar
